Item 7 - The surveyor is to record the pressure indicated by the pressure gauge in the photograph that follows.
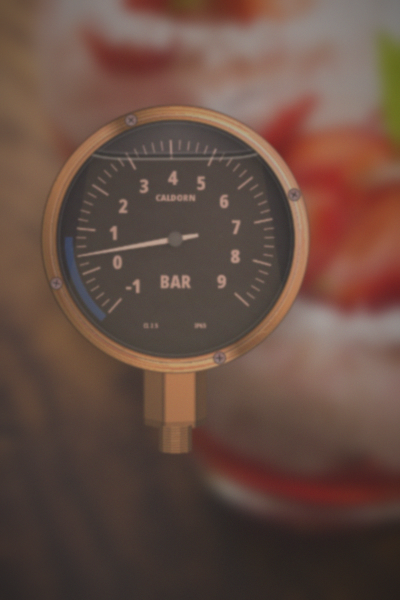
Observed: 0.4 bar
